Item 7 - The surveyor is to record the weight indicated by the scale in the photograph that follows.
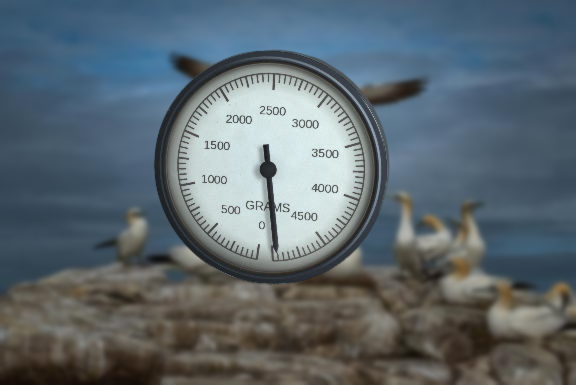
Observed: 4950 g
